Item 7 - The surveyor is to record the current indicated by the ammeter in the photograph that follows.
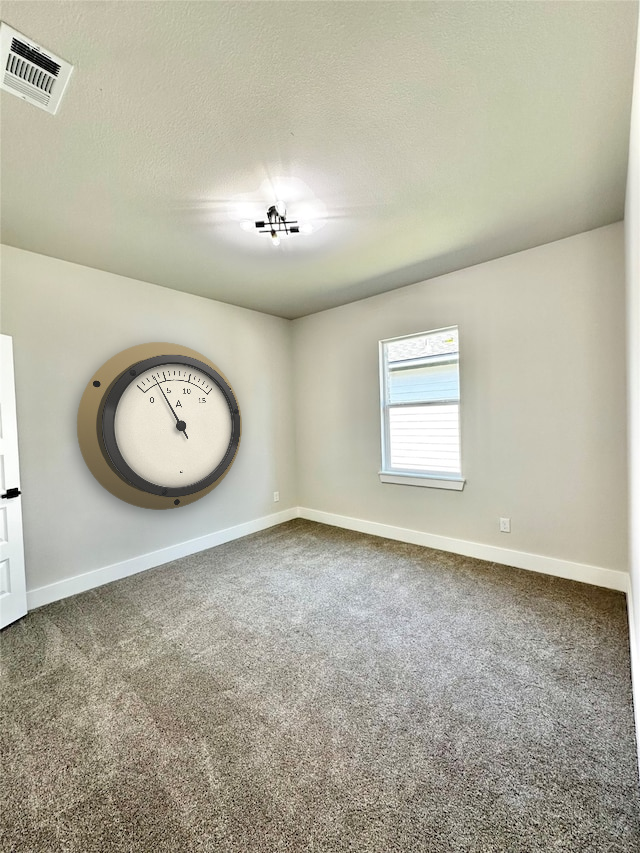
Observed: 3 A
